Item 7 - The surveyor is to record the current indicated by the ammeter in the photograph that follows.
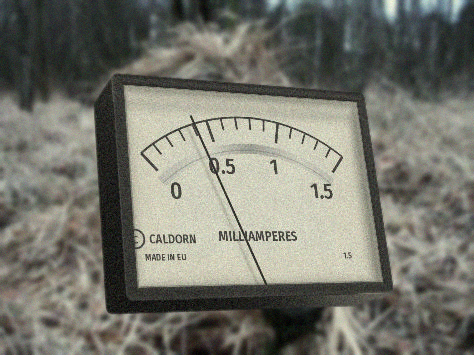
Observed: 0.4 mA
